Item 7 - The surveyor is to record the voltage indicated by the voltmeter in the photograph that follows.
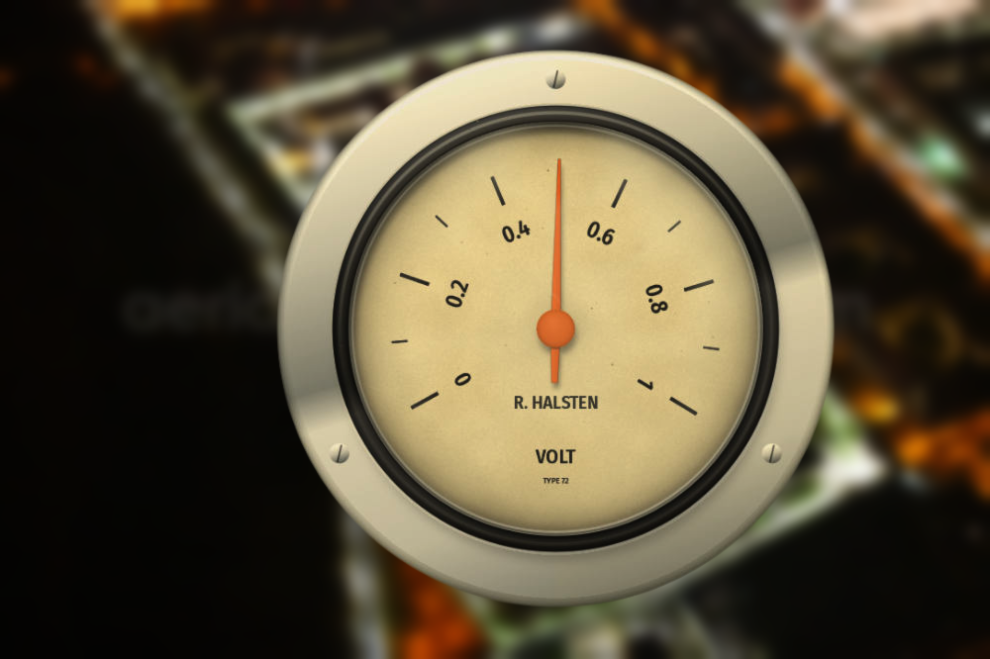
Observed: 0.5 V
